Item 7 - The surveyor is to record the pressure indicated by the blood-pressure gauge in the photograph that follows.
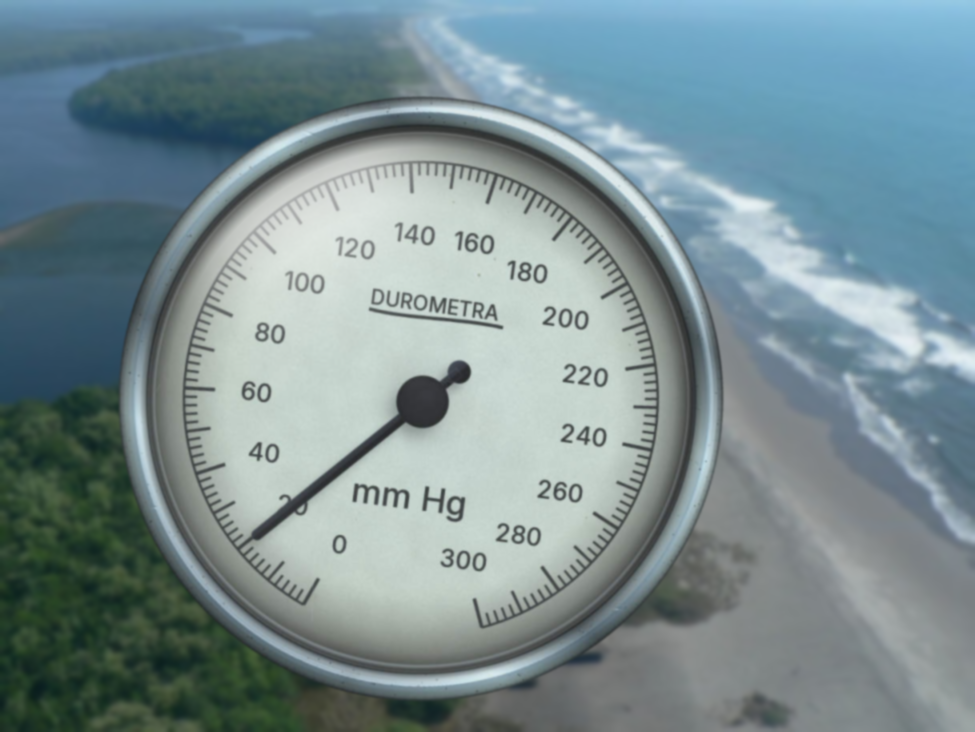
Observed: 20 mmHg
